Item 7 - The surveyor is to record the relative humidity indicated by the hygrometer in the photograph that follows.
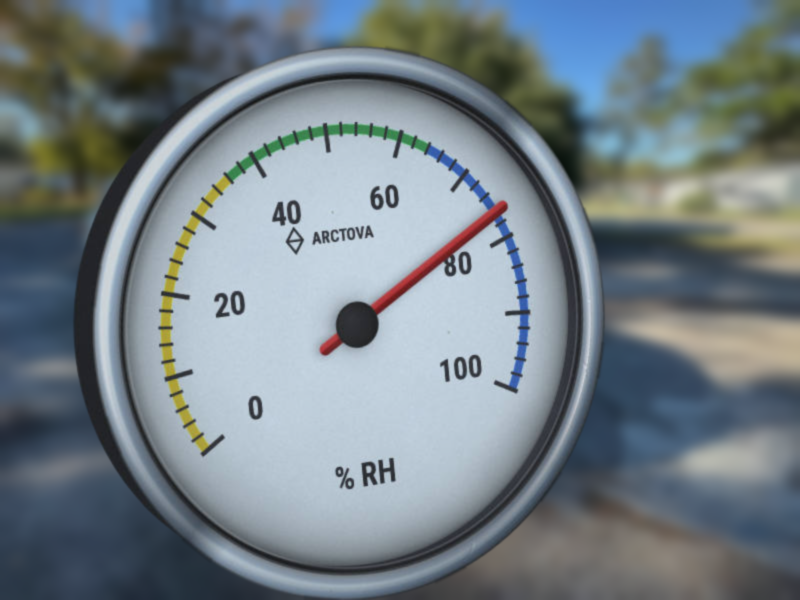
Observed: 76 %
